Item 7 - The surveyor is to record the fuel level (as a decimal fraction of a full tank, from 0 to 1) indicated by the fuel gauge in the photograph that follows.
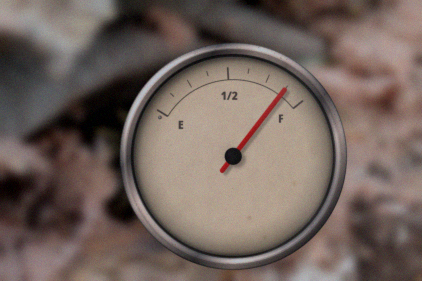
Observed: 0.875
